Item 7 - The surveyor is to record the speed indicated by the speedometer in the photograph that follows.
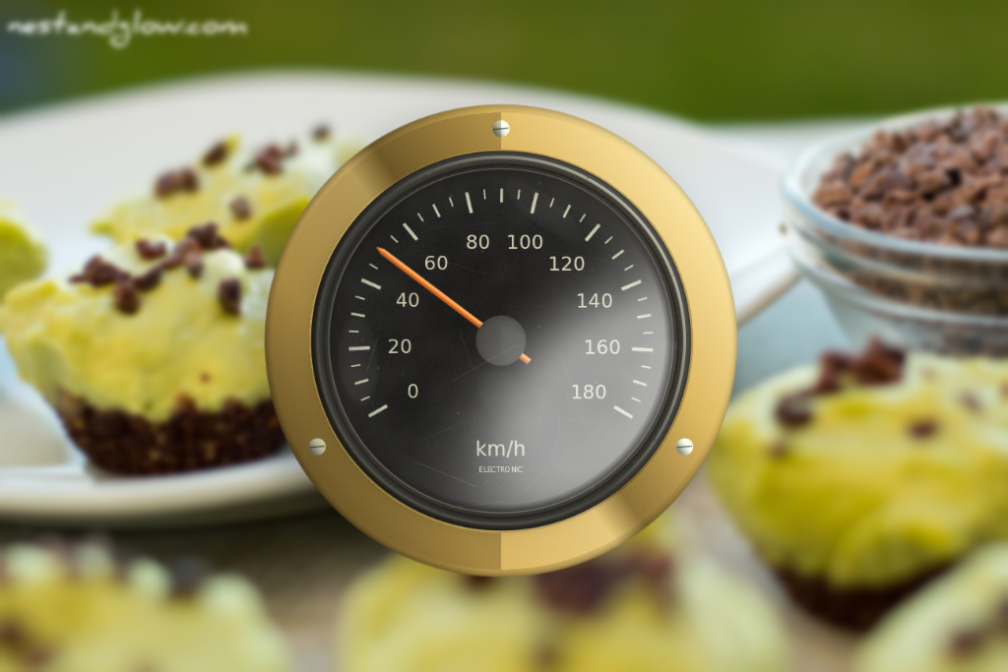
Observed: 50 km/h
